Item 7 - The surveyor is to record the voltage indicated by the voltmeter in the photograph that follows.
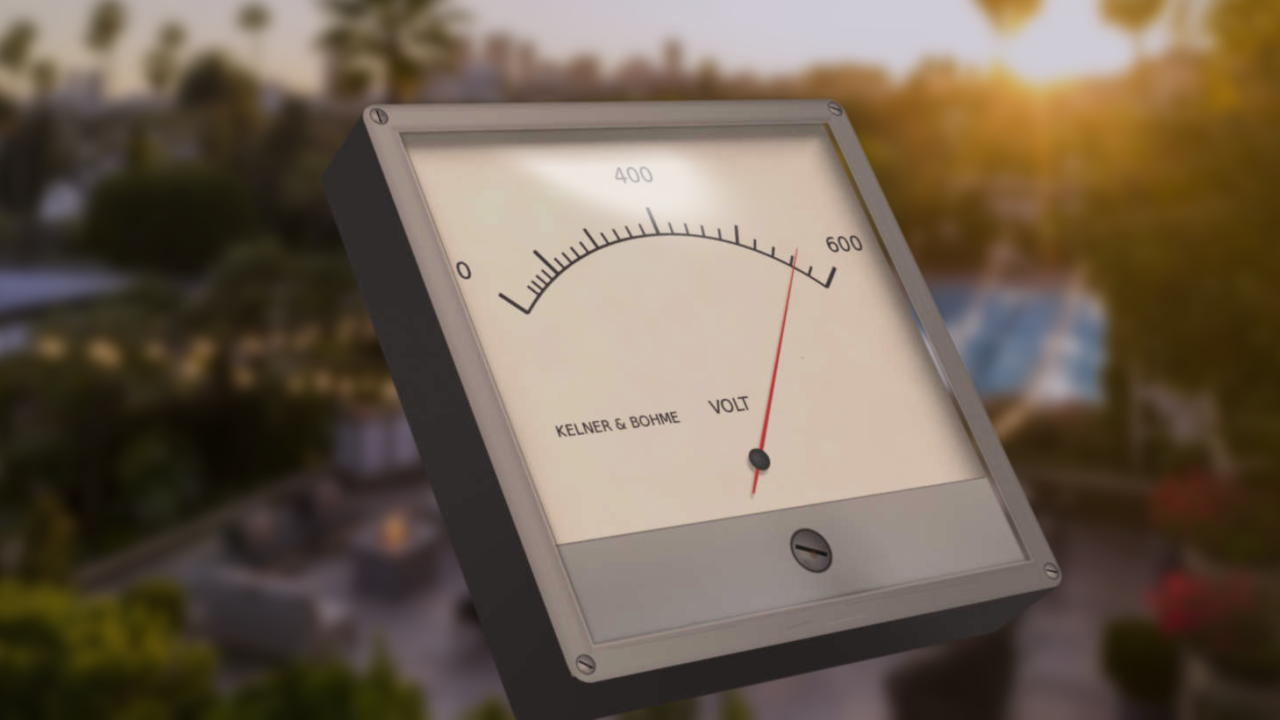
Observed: 560 V
